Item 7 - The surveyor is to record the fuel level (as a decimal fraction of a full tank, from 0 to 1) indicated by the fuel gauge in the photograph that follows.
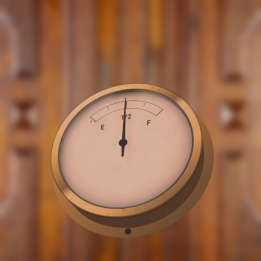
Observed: 0.5
